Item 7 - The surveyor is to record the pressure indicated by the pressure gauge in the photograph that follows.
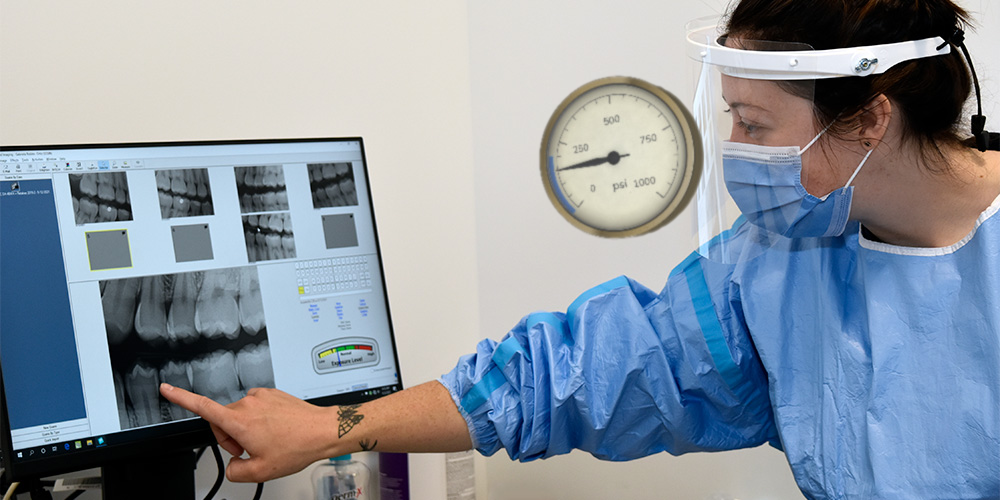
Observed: 150 psi
